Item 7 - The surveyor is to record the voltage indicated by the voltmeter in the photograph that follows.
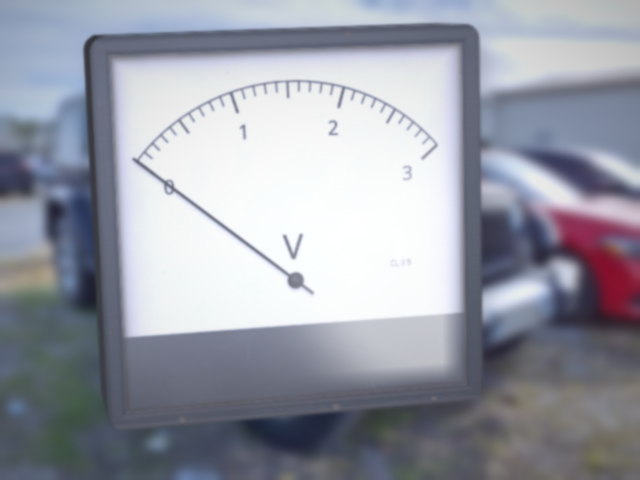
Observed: 0 V
